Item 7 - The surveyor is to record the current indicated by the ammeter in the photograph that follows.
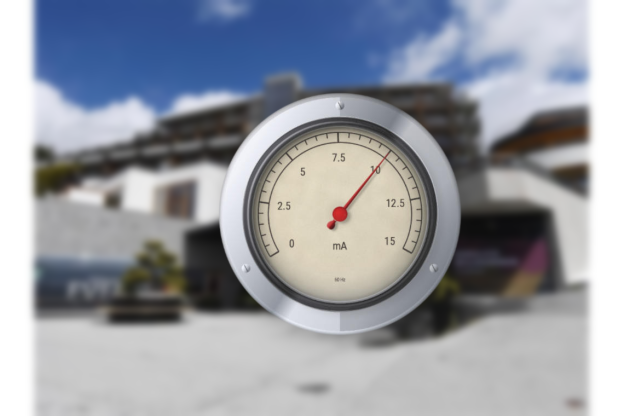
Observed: 10 mA
